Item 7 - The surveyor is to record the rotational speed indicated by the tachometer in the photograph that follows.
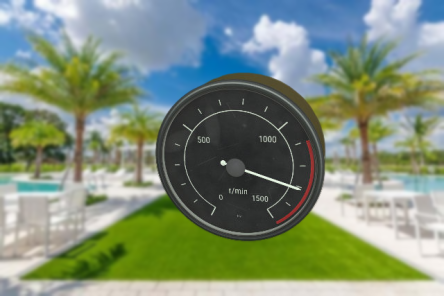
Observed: 1300 rpm
